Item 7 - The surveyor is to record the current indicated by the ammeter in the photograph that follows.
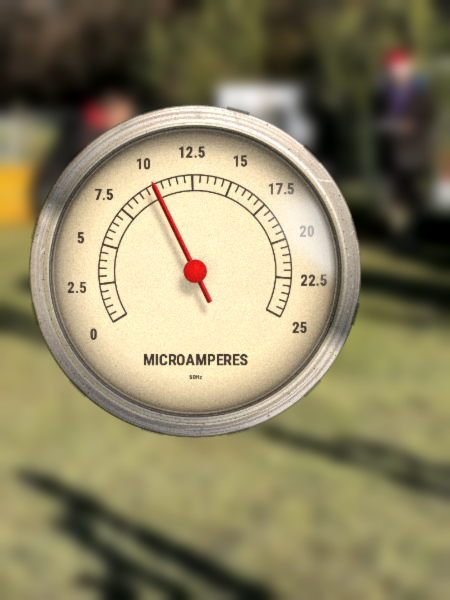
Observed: 10 µA
